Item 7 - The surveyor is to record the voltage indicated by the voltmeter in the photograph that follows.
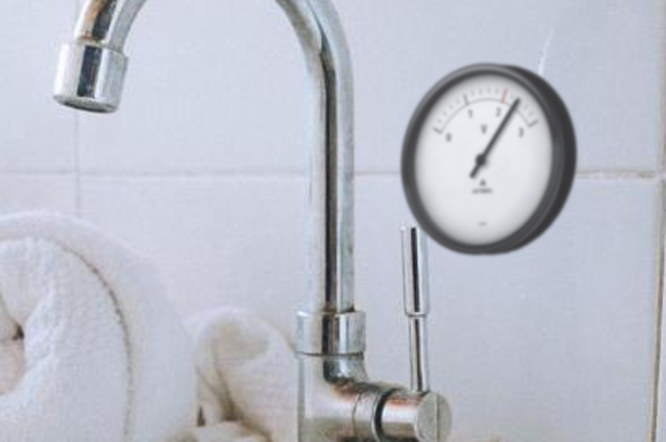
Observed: 2.4 V
